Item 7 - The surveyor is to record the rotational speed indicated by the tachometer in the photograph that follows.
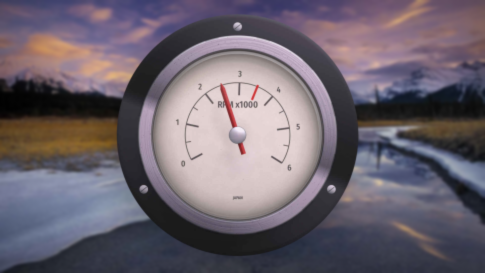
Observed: 2500 rpm
